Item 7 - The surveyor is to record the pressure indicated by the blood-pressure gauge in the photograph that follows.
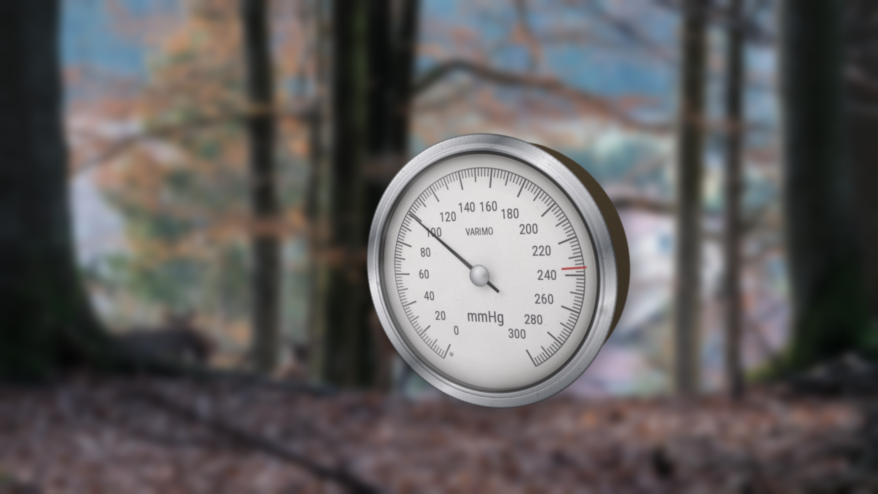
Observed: 100 mmHg
